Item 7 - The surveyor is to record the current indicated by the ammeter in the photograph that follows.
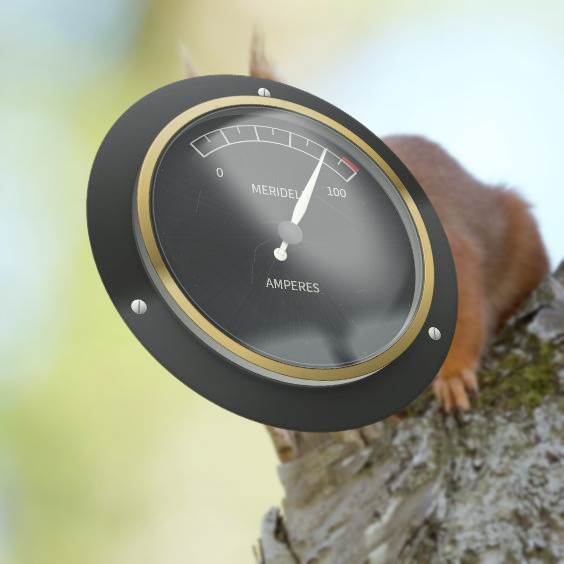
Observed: 80 A
